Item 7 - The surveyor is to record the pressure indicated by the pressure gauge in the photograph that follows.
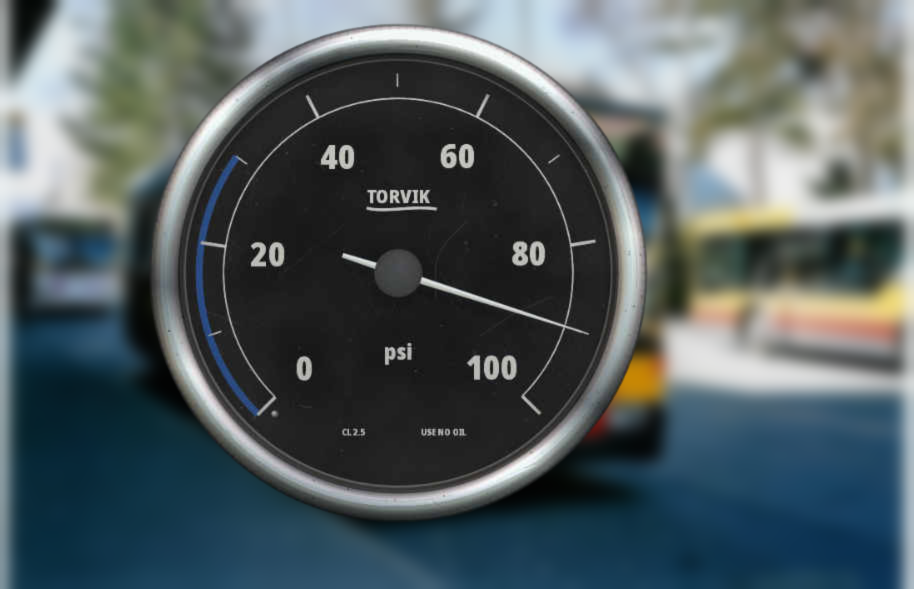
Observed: 90 psi
